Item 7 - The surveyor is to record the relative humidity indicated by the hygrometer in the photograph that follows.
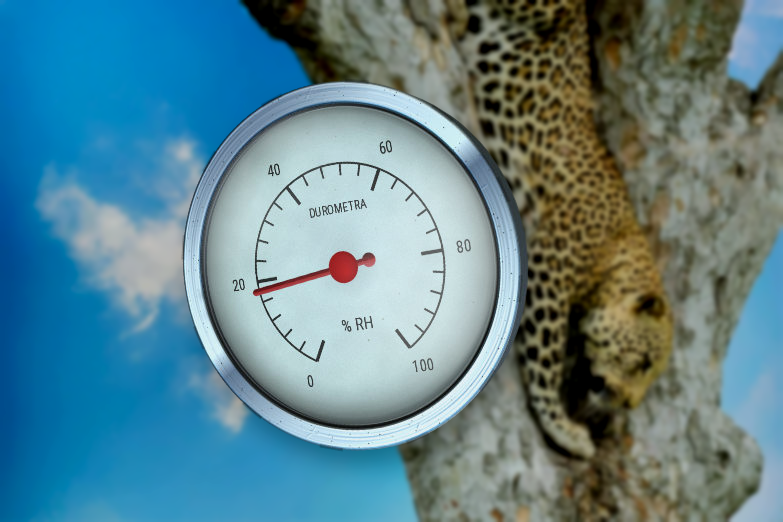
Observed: 18 %
